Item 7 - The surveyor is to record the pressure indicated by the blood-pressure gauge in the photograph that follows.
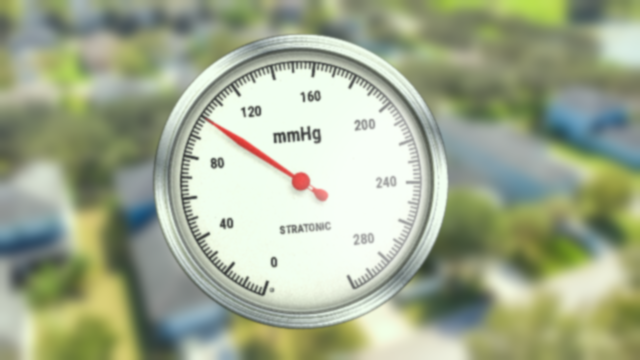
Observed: 100 mmHg
